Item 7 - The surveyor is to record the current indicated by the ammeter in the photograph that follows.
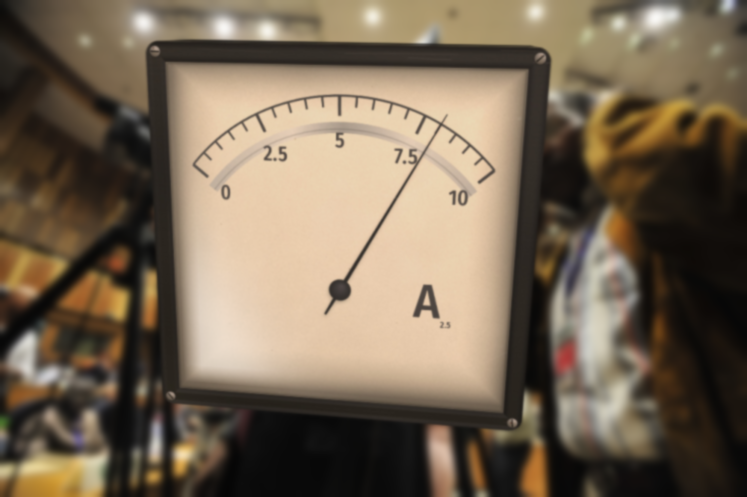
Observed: 8 A
